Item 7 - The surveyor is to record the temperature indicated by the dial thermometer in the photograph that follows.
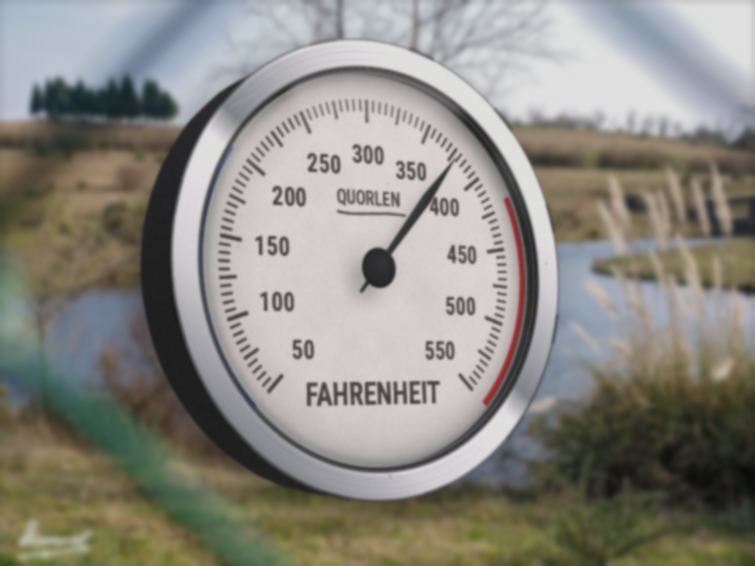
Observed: 375 °F
